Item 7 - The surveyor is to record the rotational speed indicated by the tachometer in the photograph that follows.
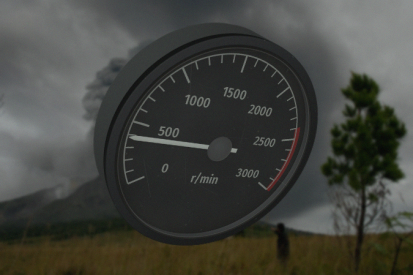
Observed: 400 rpm
